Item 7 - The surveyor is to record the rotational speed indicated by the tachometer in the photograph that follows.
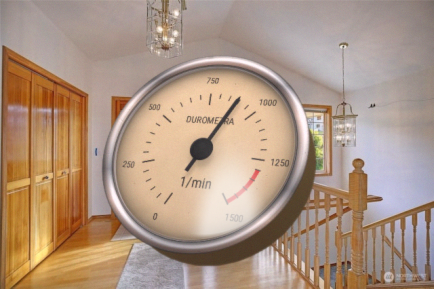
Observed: 900 rpm
